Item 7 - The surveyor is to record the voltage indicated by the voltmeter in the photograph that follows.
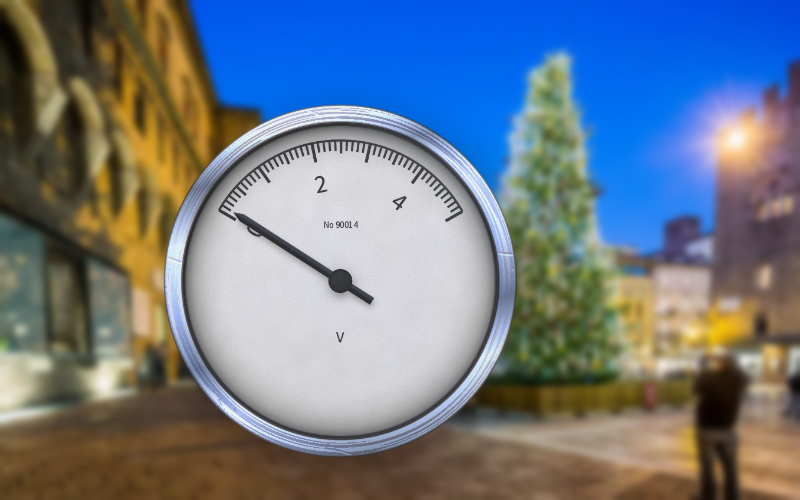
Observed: 0.1 V
